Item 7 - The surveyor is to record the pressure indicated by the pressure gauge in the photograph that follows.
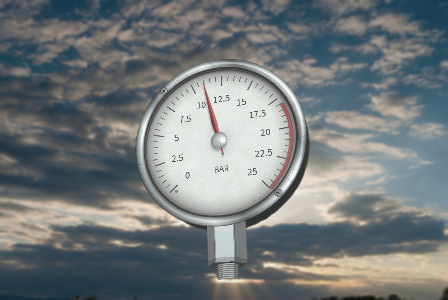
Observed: 11 bar
